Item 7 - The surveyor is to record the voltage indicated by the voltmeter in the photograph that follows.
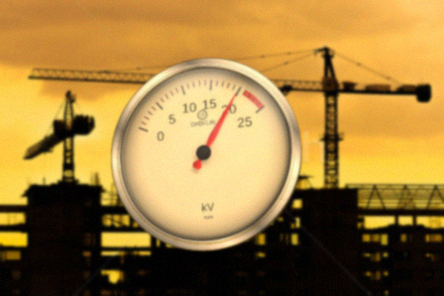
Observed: 20 kV
